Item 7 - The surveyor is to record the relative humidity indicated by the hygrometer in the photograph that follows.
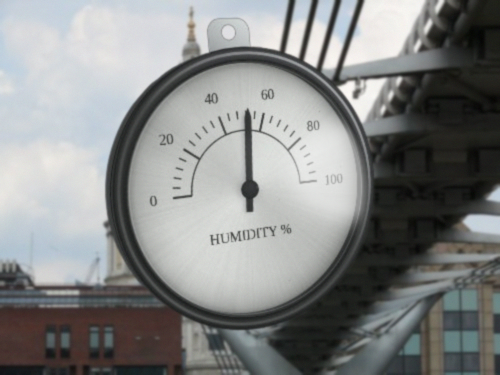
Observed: 52 %
